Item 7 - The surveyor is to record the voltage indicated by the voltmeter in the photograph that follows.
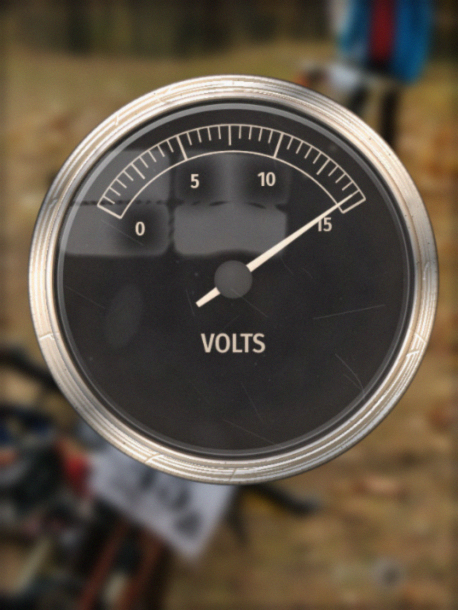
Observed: 14.5 V
